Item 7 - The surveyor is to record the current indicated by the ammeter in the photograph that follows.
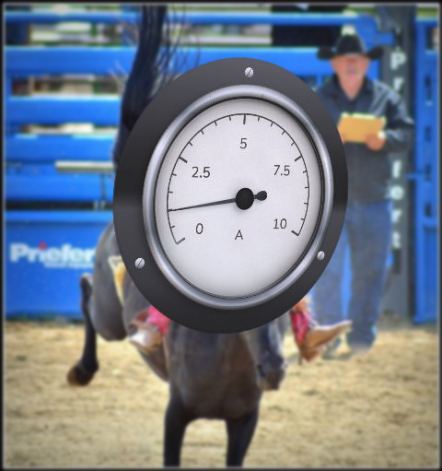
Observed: 1 A
